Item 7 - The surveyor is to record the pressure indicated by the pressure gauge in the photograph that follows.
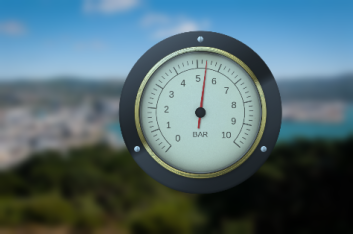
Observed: 5.4 bar
